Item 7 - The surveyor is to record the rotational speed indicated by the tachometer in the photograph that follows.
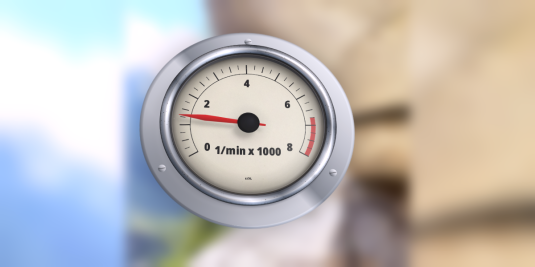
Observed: 1250 rpm
